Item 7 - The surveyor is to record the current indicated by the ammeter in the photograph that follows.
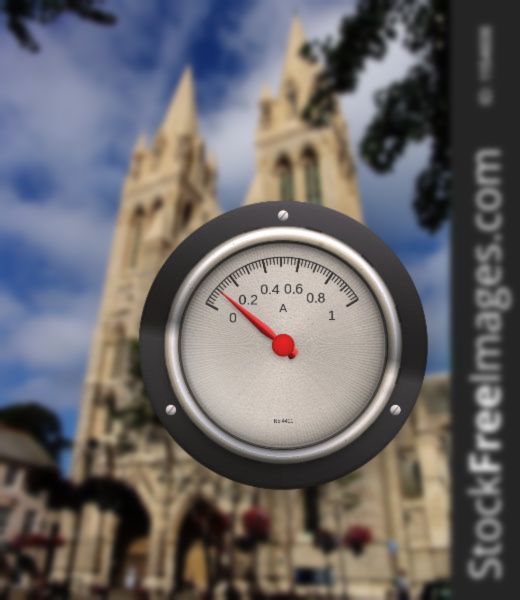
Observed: 0.1 A
